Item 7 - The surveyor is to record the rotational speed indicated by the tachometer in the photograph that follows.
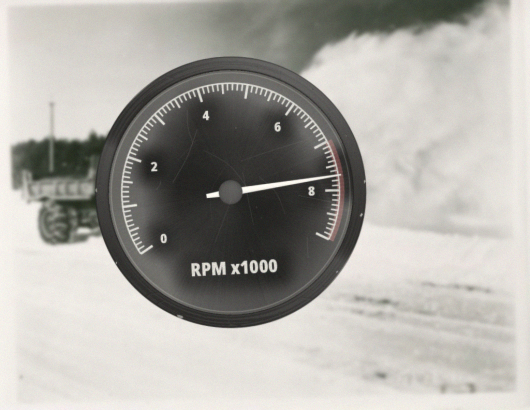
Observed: 7700 rpm
